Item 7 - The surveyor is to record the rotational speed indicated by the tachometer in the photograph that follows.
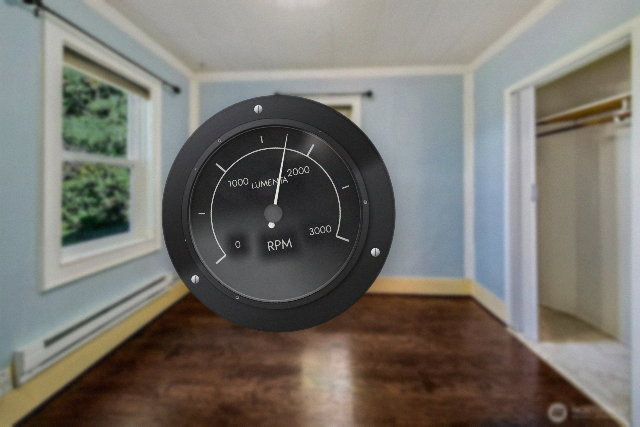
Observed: 1750 rpm
